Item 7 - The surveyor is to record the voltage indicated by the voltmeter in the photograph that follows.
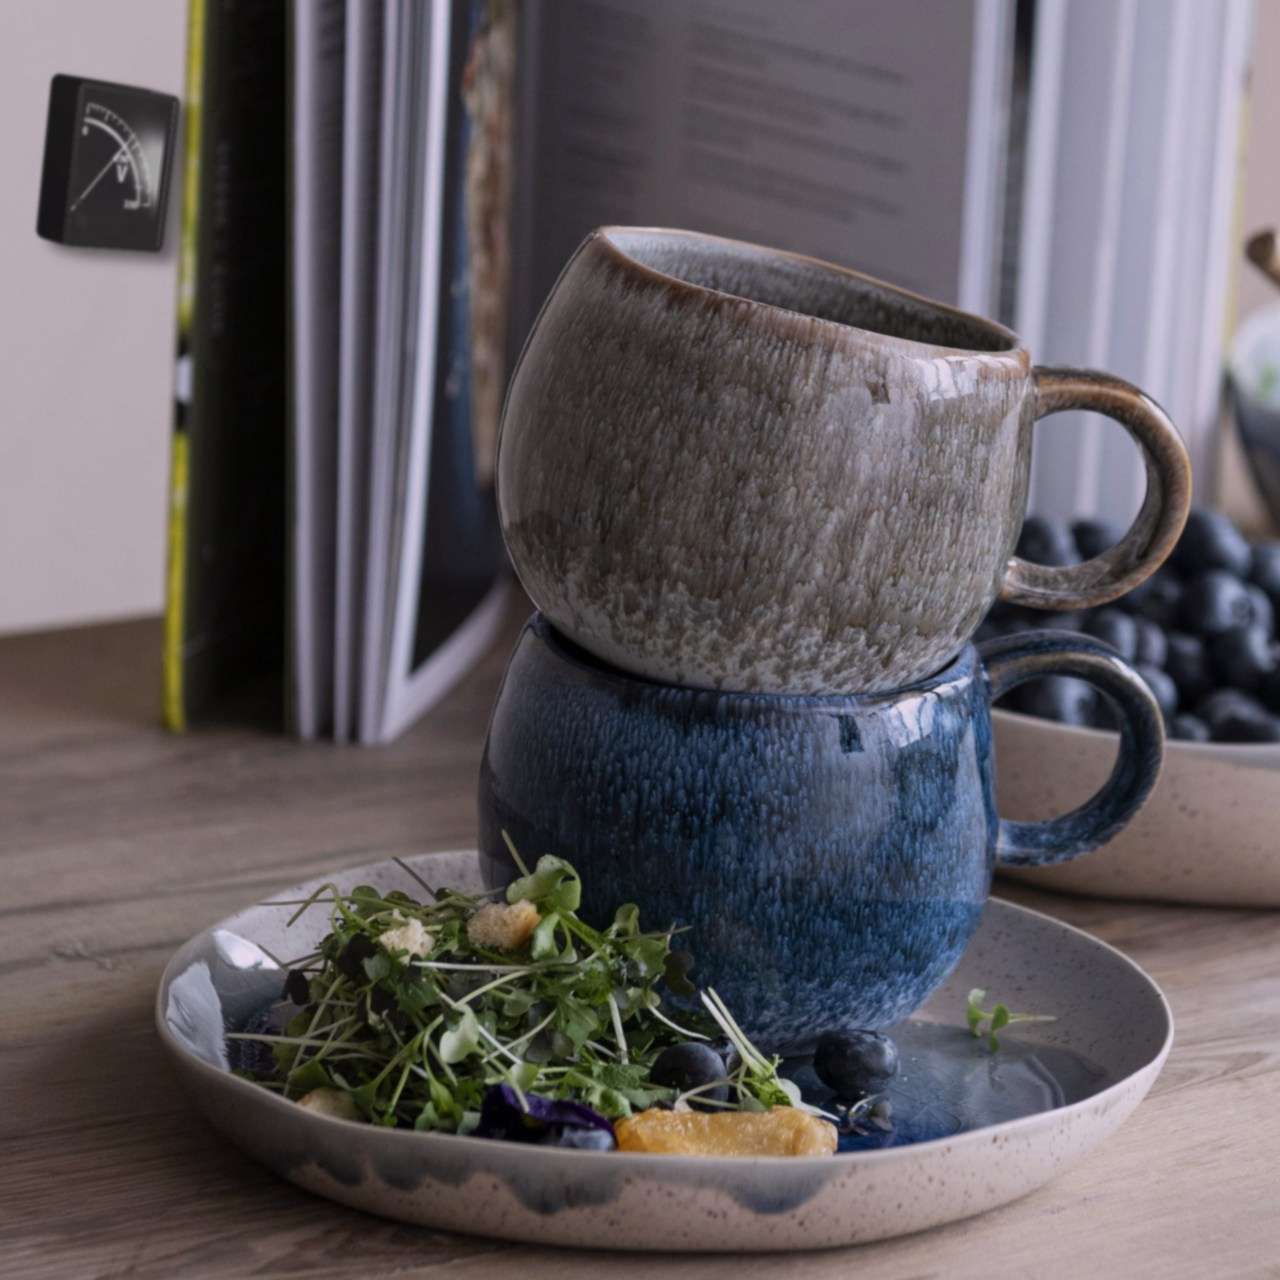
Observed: 180 V
